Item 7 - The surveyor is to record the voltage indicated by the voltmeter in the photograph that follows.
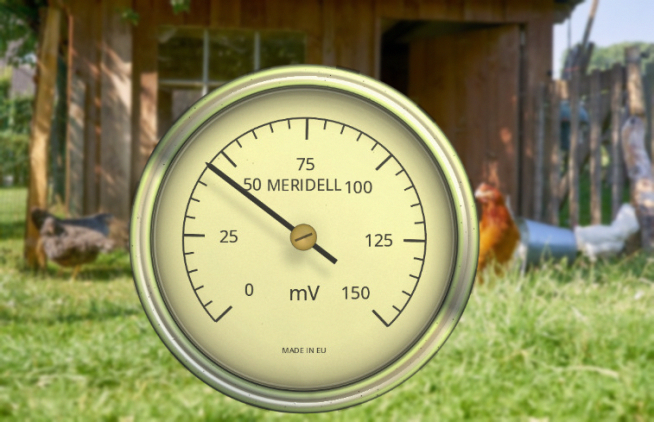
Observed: 45 mV
